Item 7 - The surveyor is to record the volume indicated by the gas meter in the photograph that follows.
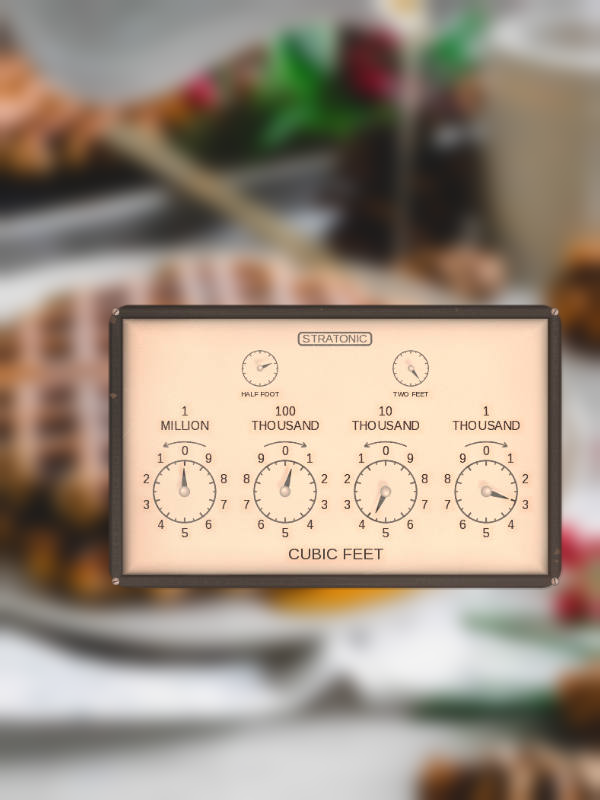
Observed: 4300 ft³
